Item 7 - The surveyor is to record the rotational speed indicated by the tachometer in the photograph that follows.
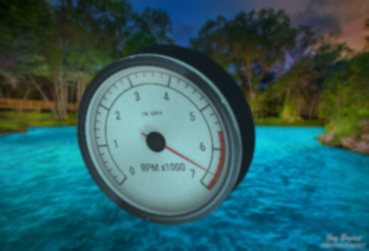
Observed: 6600 rpm
